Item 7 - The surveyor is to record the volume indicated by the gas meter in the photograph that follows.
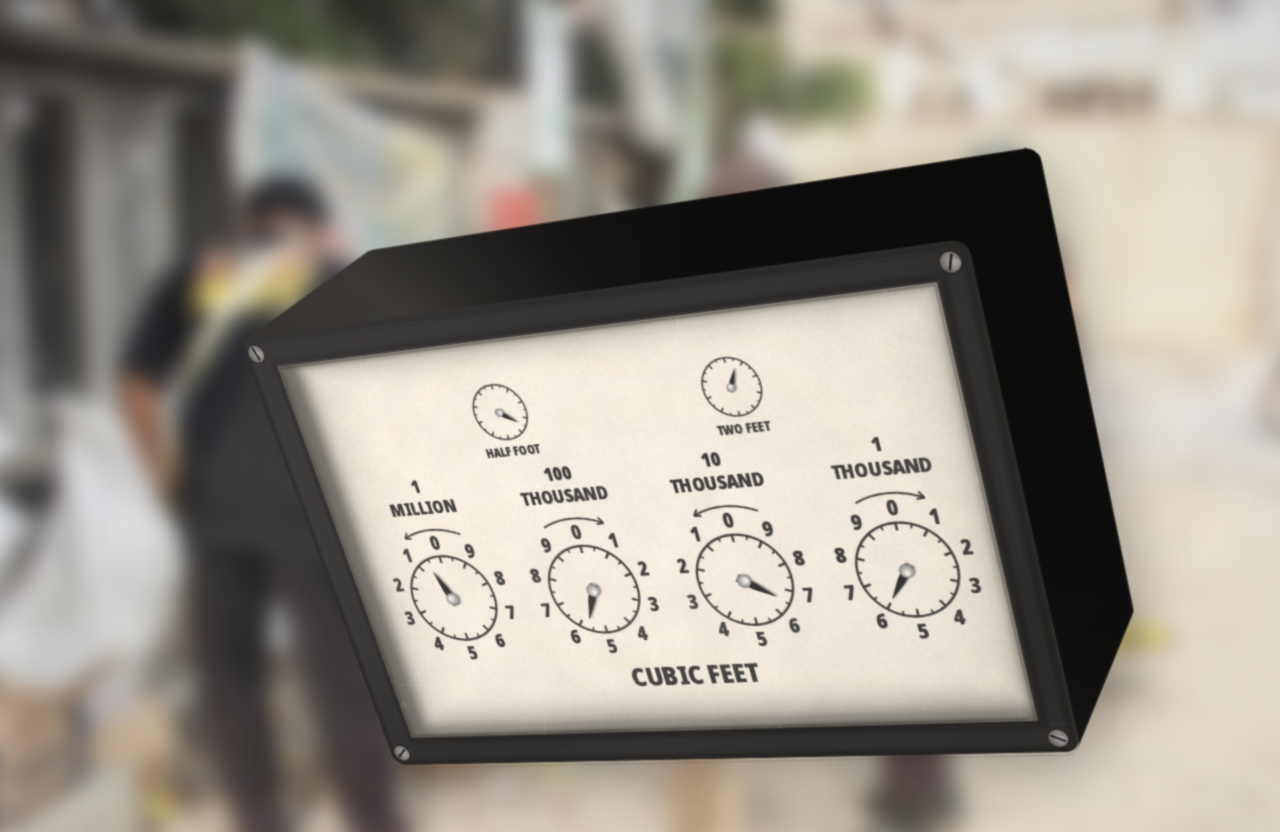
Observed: 56600 ft³
